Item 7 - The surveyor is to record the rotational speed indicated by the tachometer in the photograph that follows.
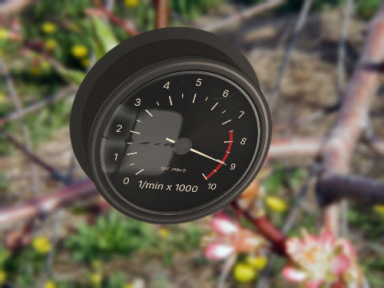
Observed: 9000 rpm
